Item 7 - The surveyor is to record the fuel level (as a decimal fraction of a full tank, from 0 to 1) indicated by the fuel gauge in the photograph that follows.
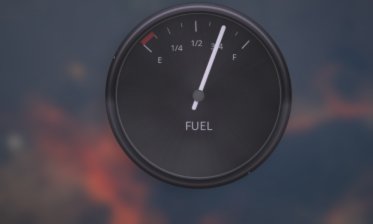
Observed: 0.75
